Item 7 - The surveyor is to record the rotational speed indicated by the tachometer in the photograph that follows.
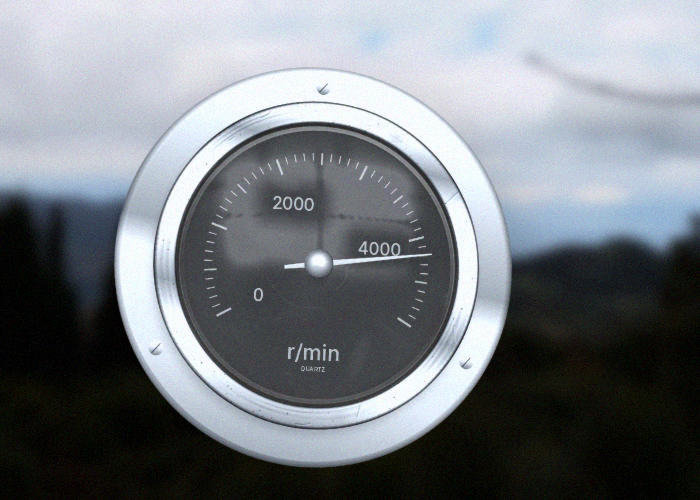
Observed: 4200 rpm
